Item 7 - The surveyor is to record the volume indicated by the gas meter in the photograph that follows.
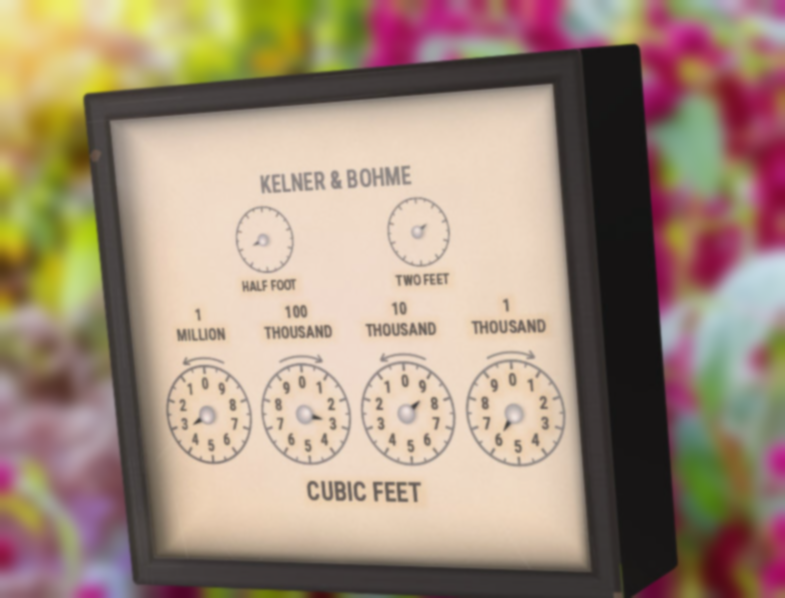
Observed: 328600 ft³
